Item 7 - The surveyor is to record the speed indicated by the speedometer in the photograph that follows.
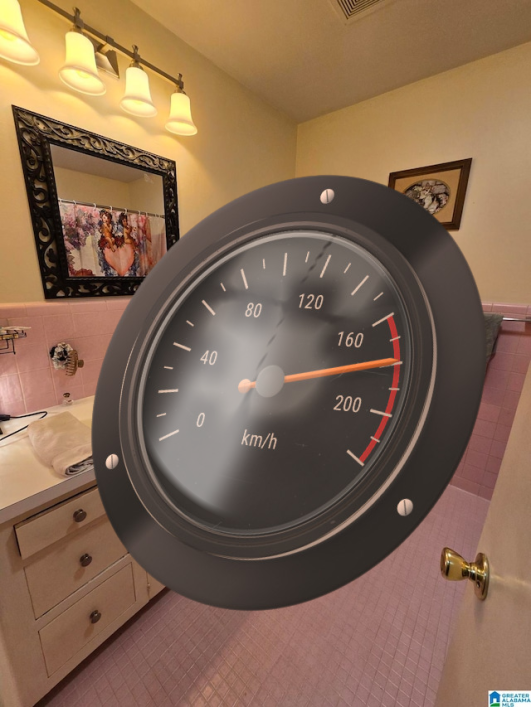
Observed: 180 km/h
